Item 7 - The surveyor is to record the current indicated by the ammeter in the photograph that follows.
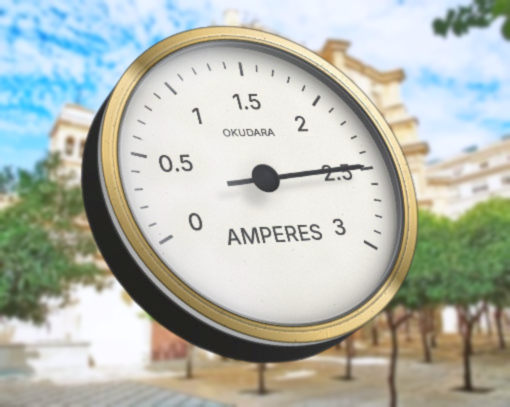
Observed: 2.5 A
